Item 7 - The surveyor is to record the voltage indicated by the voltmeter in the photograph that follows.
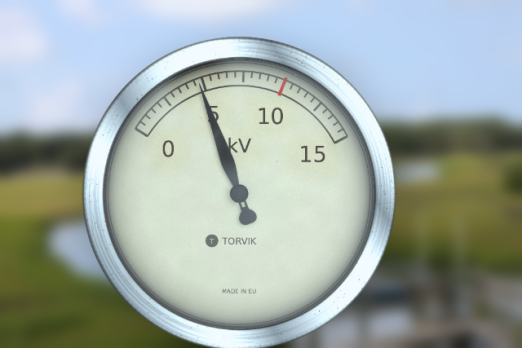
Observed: 4.75 kV
